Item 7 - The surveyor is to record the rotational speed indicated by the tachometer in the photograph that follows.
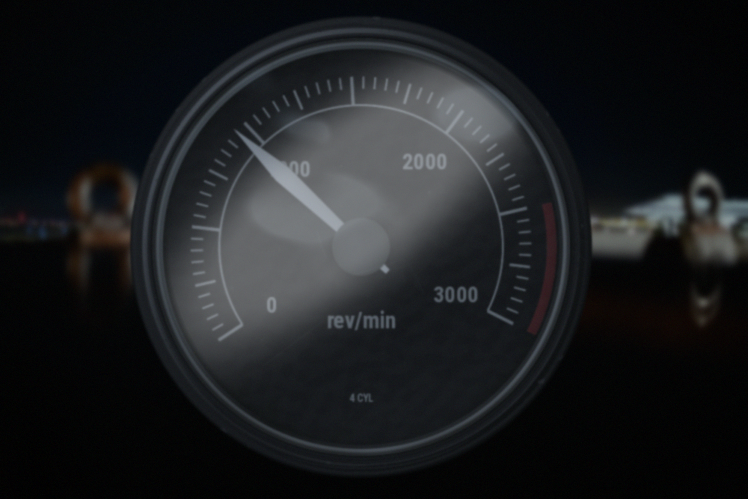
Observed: 950 rpm
